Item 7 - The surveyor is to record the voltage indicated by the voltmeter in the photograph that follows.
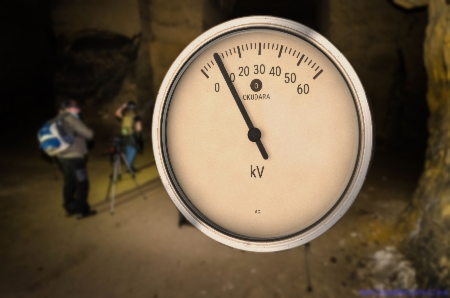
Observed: 10 kV
